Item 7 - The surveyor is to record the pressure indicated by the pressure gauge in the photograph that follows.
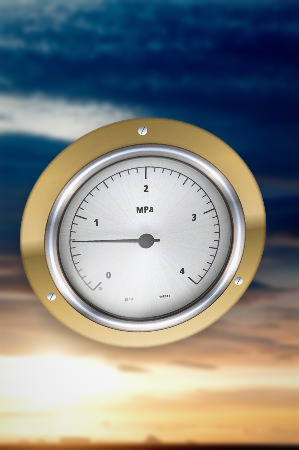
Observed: 0.7 MPa
